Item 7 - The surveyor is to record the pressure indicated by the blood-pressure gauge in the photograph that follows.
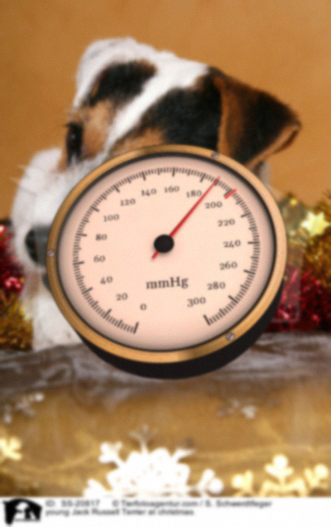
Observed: 190 mmHg
